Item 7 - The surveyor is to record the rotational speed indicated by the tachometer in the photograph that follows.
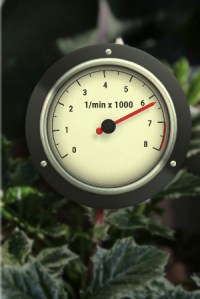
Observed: 6250 rpm
